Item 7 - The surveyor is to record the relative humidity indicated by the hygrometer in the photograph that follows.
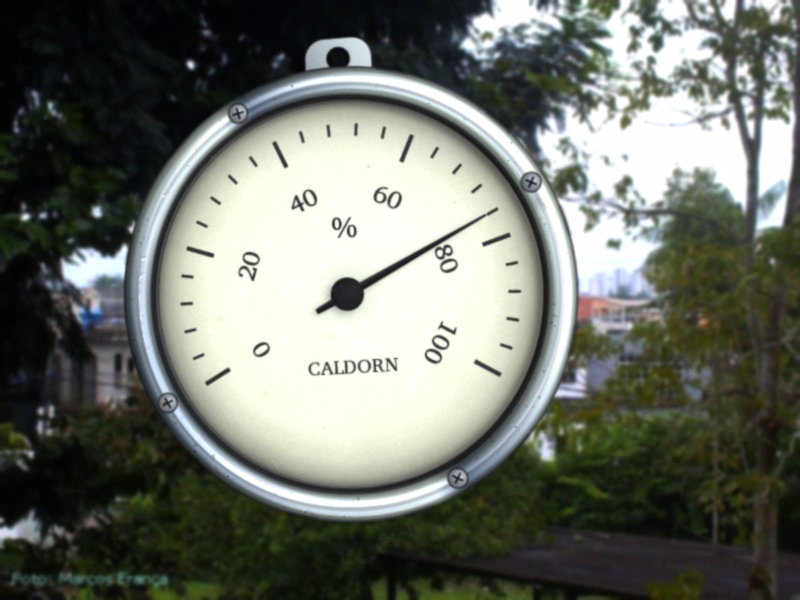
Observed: 76 %
